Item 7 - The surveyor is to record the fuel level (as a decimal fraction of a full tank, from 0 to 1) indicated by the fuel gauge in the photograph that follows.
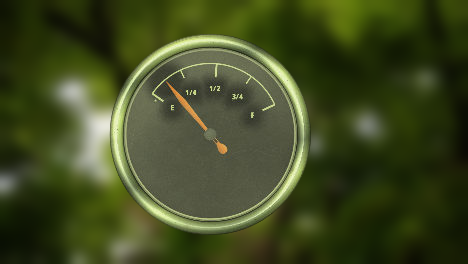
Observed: 0.125
